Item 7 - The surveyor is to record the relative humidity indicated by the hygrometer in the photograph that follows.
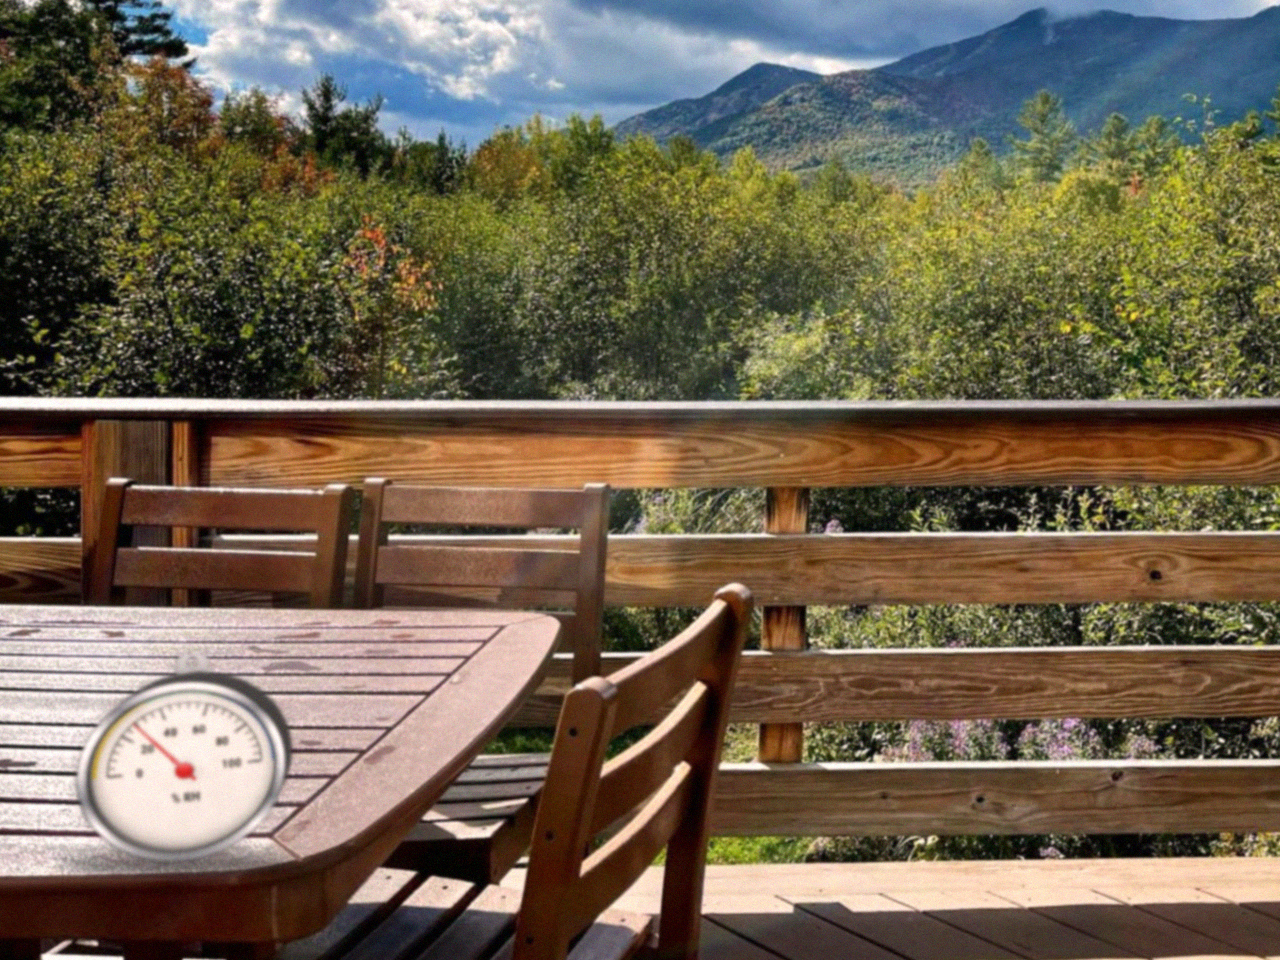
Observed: 28 %
